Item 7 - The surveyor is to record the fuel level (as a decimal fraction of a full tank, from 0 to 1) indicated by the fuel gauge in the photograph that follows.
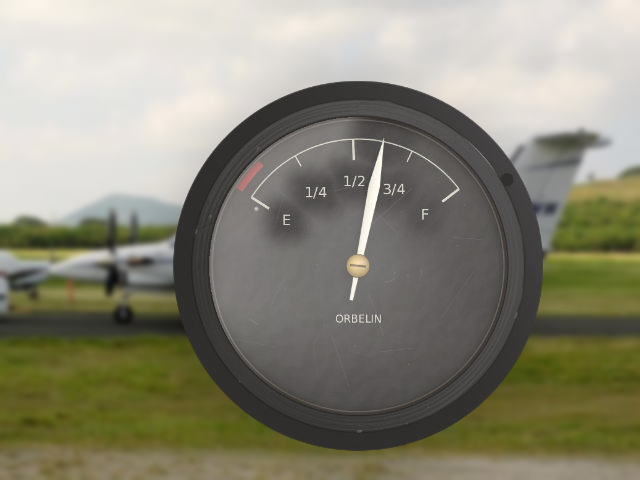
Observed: 0.625
